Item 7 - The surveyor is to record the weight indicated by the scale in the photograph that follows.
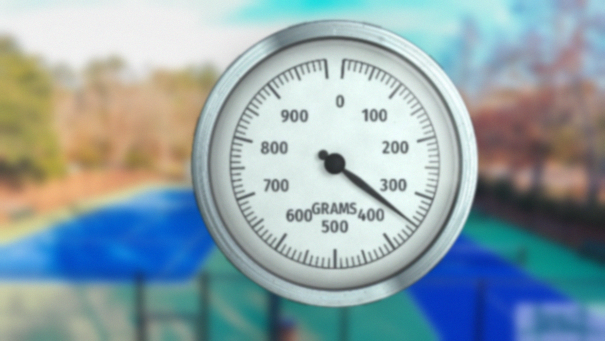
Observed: 350 g
